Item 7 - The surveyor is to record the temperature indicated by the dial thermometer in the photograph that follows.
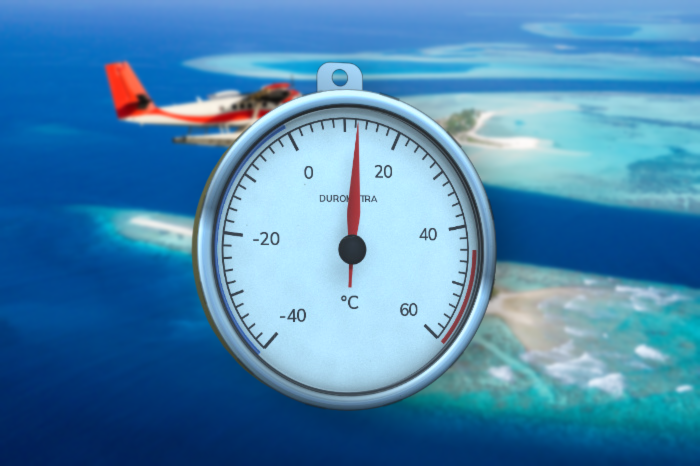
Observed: 12 °C
